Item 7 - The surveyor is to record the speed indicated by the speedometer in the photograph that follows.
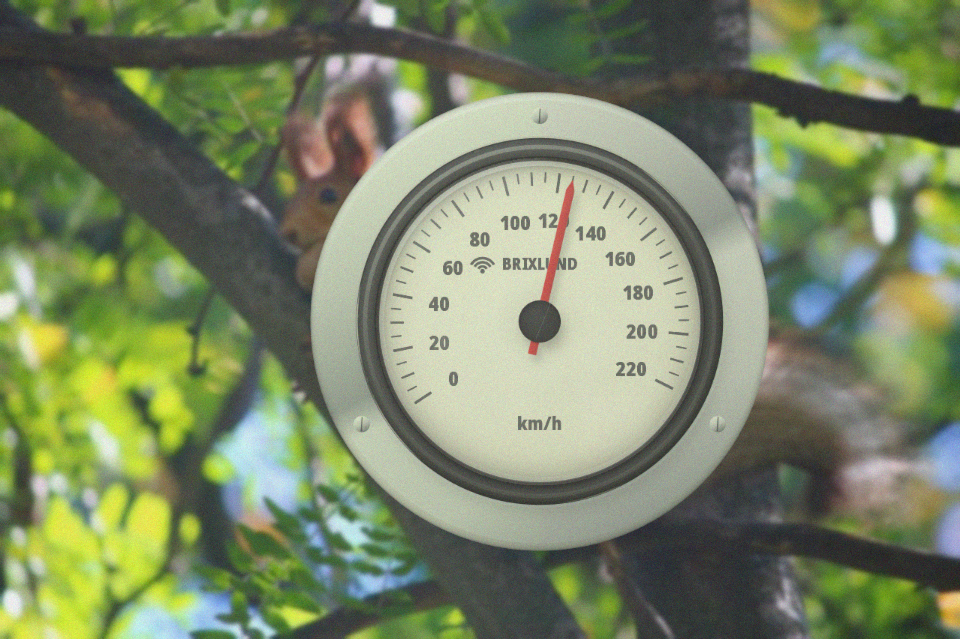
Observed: 125 km/h
